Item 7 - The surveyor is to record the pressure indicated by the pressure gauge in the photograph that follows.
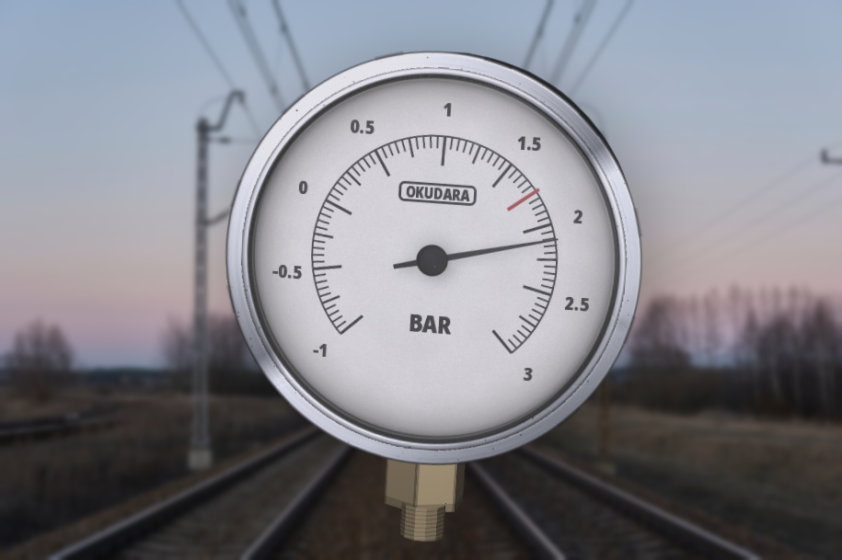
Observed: 2.1 bar
